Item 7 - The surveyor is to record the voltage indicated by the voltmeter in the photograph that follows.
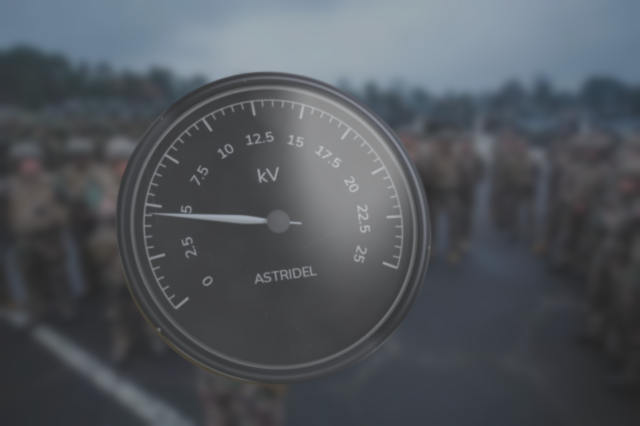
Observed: 4.5 kV
